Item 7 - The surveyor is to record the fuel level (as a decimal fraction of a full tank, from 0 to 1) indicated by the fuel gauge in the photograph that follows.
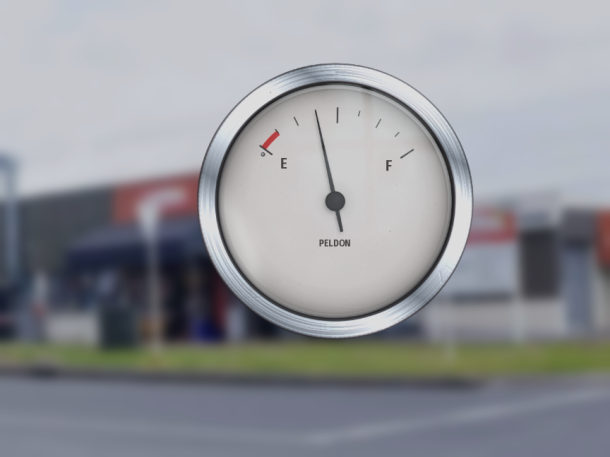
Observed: 0.375
